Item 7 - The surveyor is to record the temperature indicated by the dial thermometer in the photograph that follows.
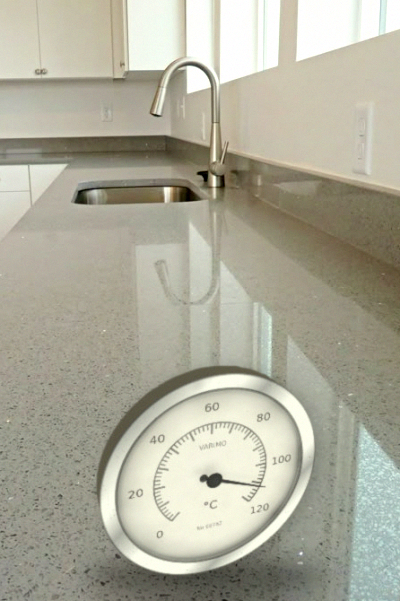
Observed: 110 °C
